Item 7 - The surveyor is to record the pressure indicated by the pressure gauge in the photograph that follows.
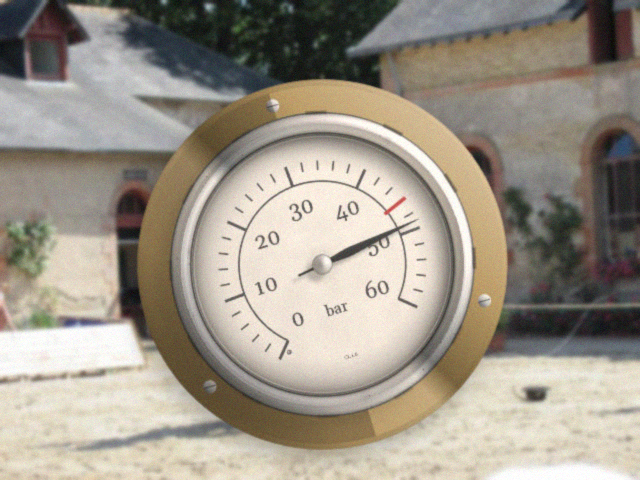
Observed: 49 bar
